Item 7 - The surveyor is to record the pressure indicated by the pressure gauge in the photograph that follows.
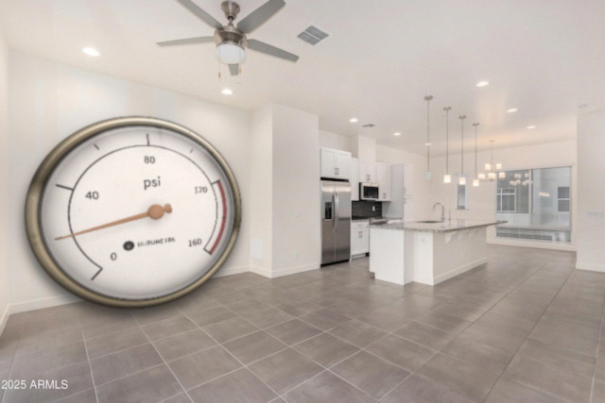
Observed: 20 psi
